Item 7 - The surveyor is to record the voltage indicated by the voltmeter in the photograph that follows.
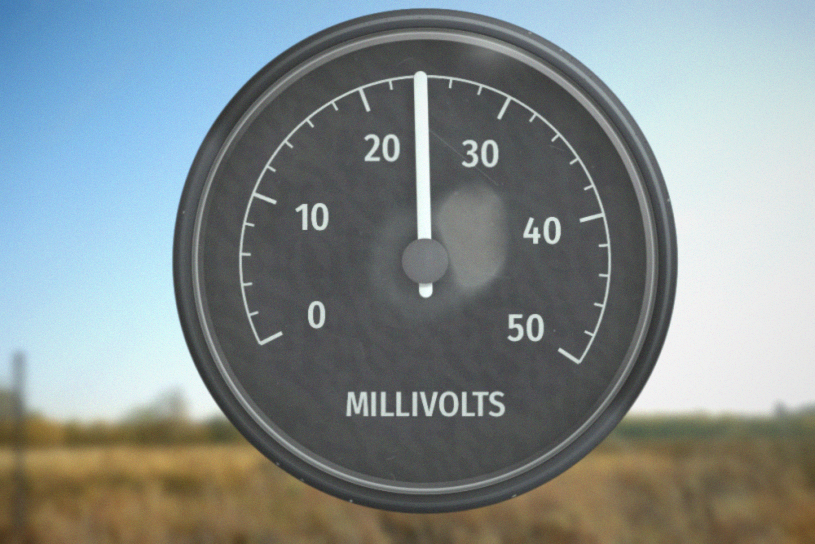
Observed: 24 mV
